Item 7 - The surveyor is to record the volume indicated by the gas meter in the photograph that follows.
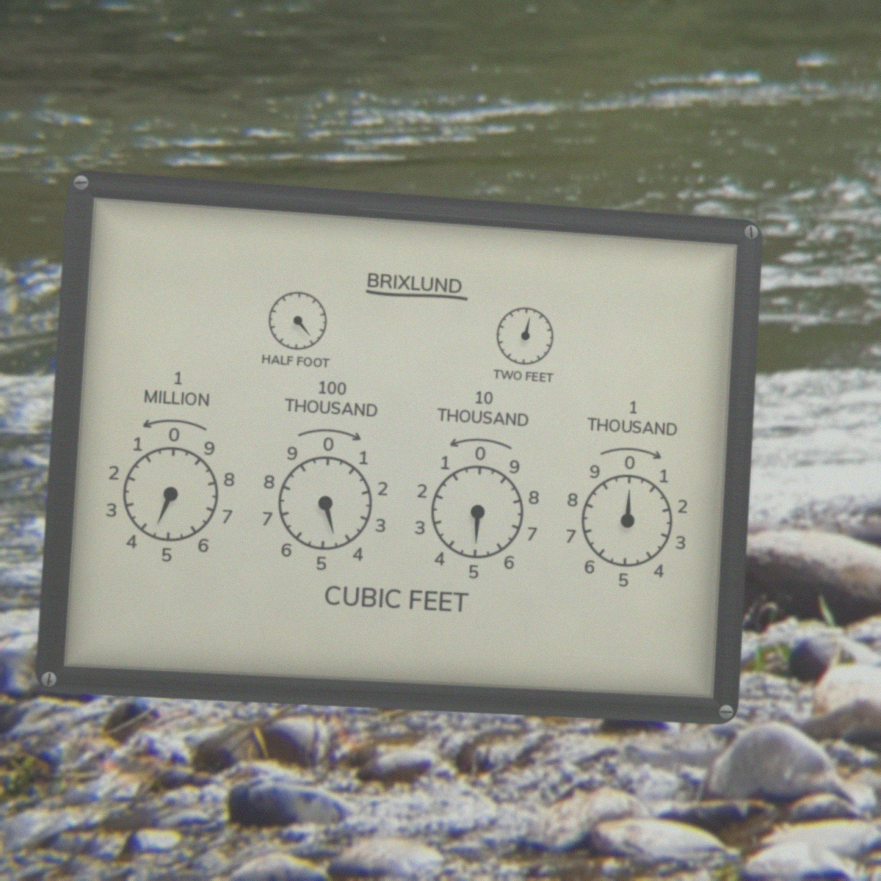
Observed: 445000 ft³
